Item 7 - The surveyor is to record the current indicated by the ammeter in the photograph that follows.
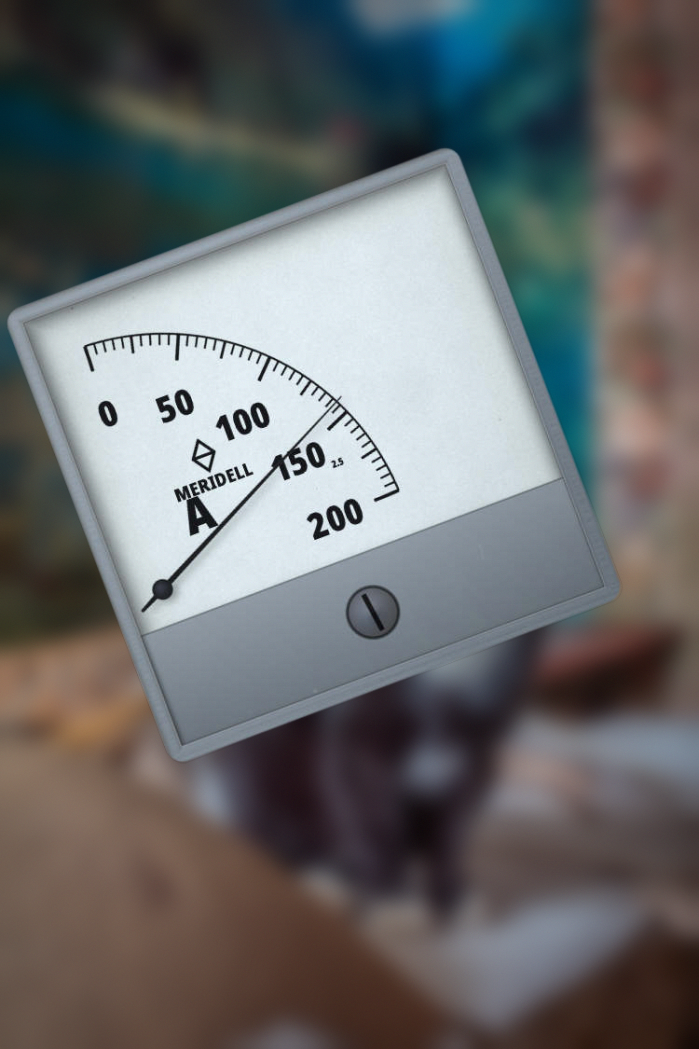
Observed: 142.5 A
